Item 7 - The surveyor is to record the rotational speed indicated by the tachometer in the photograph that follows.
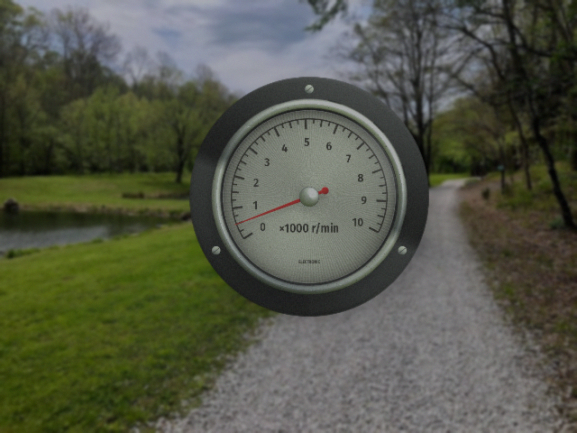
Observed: 500 rpm
